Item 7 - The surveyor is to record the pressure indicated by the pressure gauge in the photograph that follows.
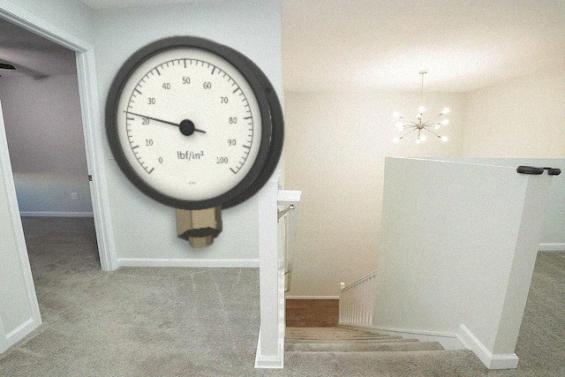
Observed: 22 psi
